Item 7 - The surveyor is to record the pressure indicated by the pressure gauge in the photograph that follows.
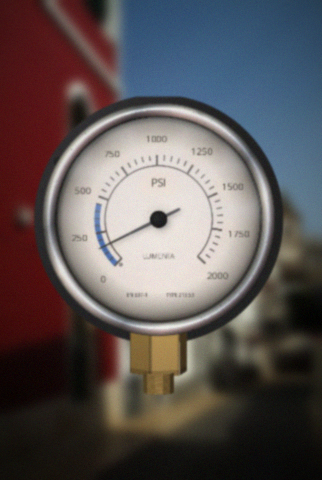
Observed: 150 psi
